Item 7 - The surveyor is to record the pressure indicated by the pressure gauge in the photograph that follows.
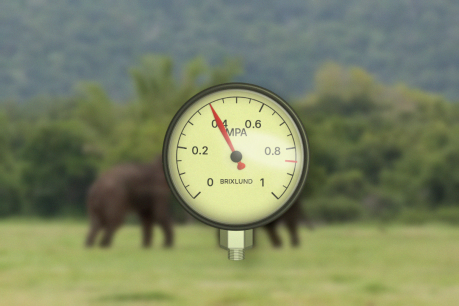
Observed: 0.4 MPa
